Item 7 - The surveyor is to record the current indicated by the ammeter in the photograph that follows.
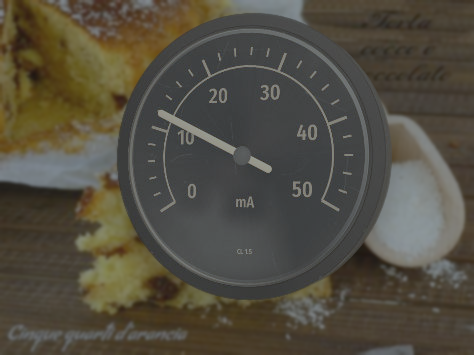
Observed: 12 mA
